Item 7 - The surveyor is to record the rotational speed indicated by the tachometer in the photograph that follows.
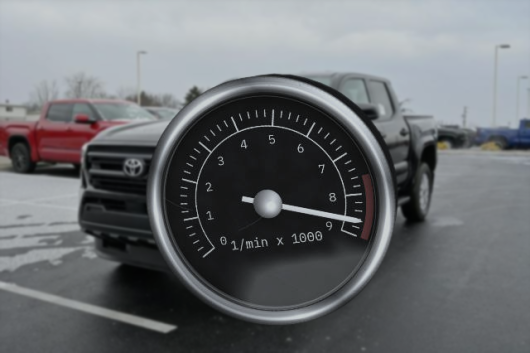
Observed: 8600 rpm
